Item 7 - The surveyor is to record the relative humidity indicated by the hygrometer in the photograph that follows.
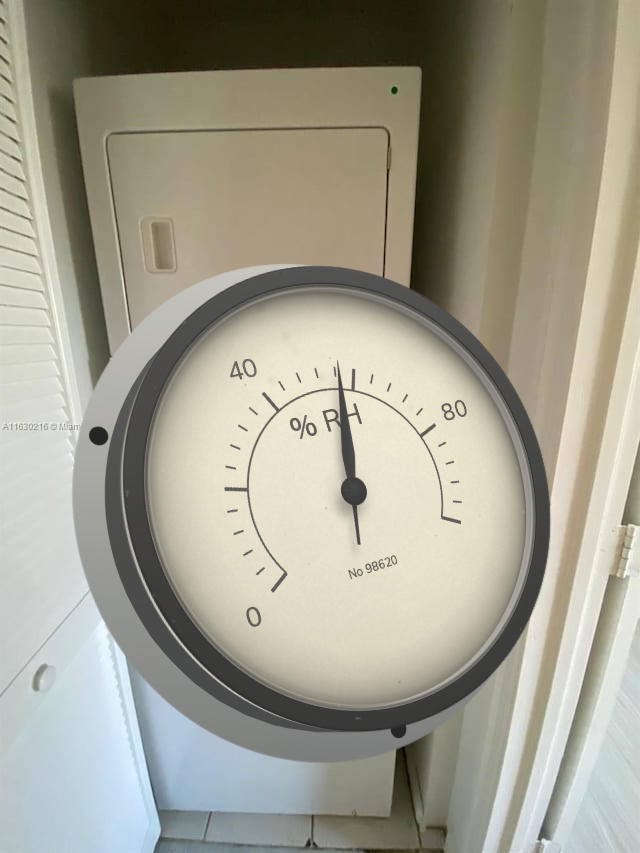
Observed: 56 %
